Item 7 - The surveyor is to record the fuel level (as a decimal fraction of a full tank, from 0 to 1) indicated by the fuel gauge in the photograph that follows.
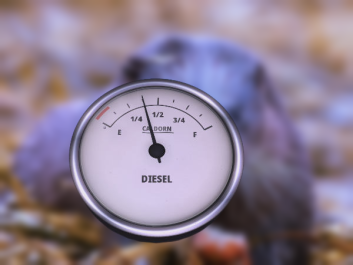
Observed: 0.375
